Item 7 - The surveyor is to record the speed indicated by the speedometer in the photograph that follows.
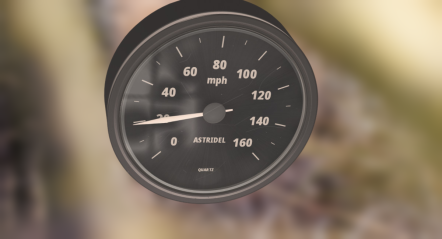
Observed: 20 mph
